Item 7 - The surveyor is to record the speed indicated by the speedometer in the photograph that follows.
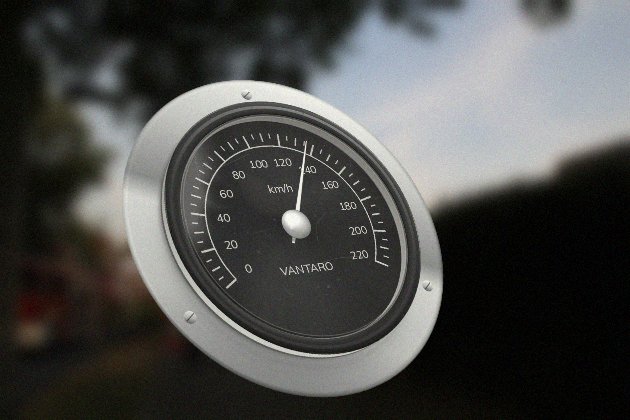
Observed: 135 km/h
